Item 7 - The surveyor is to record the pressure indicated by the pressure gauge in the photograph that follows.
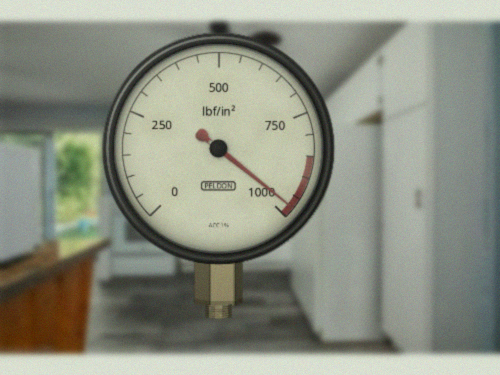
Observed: 975 psi
